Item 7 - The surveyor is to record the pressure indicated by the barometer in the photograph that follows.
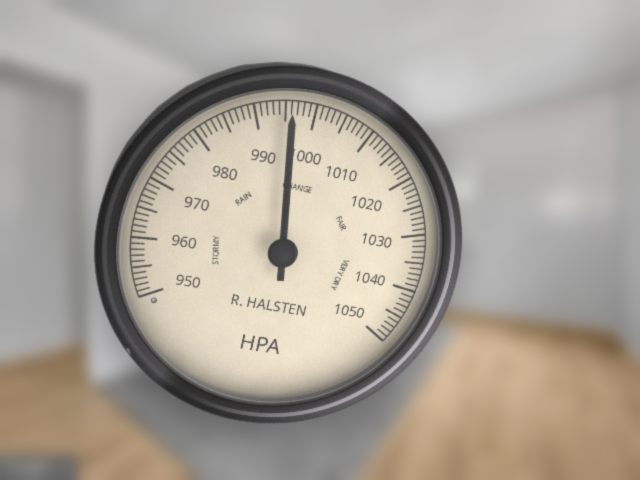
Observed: 996 hPa
